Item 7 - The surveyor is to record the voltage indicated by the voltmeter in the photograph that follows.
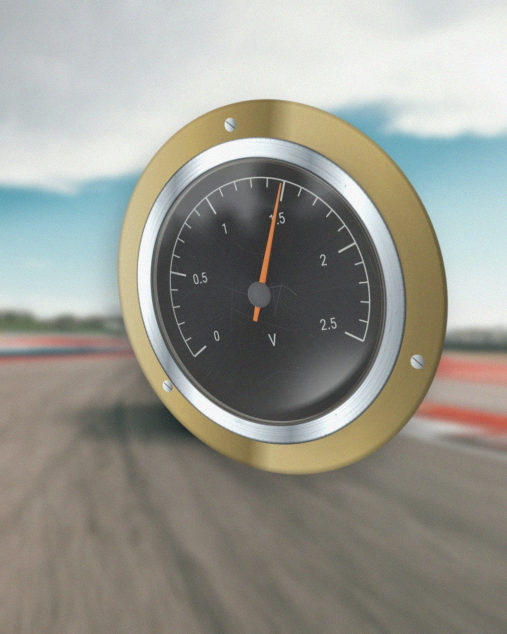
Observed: 1.5 V
